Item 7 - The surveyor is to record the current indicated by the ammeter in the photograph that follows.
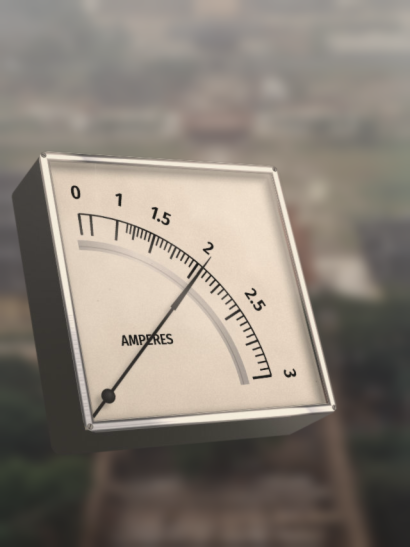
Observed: 2.05 A
